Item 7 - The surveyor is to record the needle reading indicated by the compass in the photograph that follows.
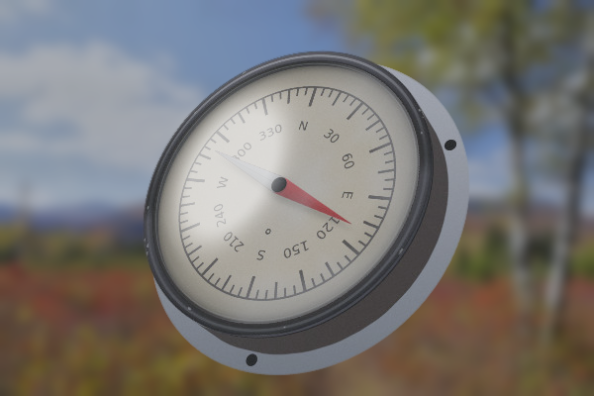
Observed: 110 °
